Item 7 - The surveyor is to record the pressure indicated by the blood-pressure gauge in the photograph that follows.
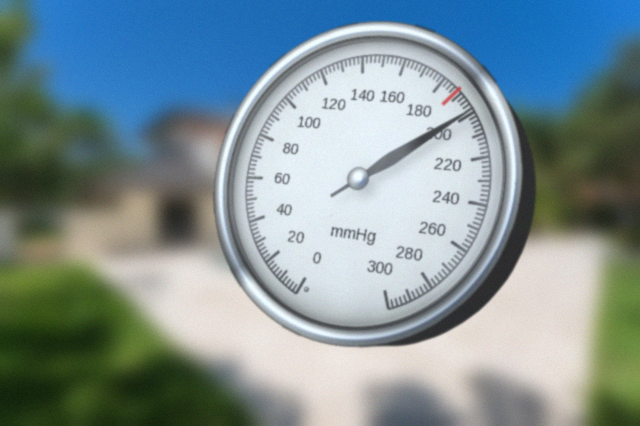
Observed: 200 mmHg
